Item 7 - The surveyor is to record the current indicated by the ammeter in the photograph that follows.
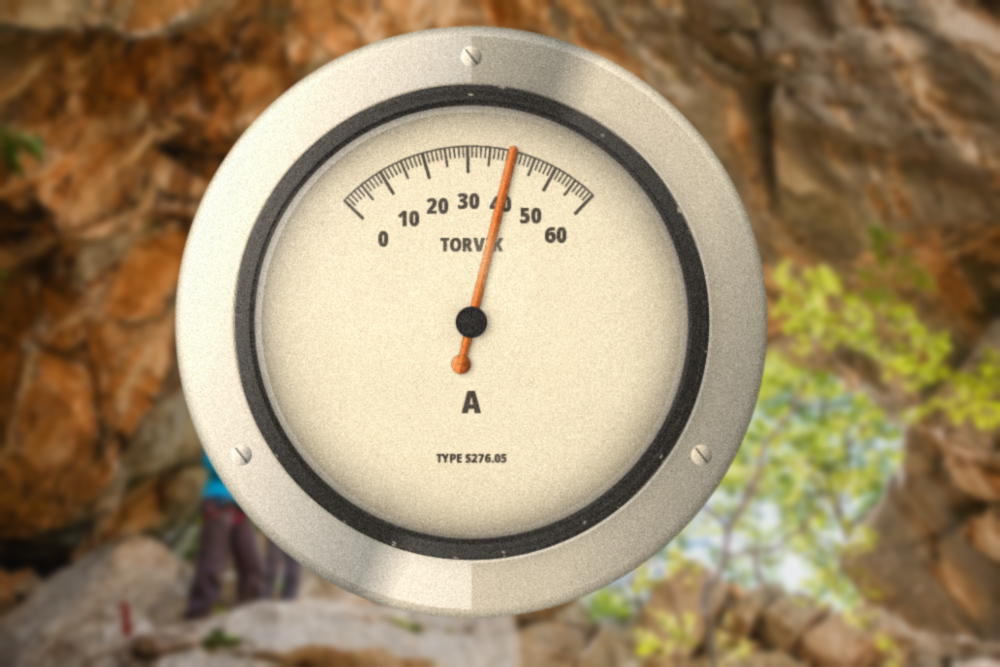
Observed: 40 A
